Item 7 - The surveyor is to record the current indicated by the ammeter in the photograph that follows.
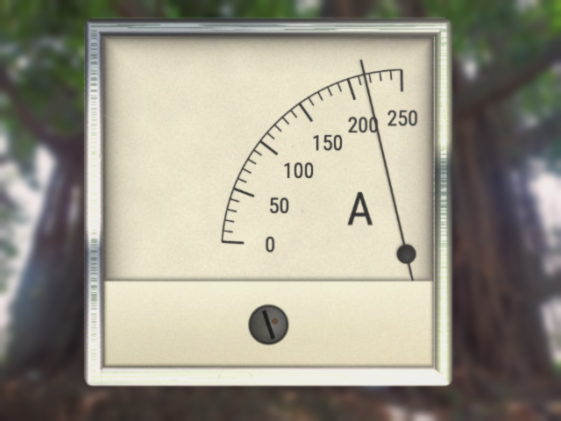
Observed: 215 A
